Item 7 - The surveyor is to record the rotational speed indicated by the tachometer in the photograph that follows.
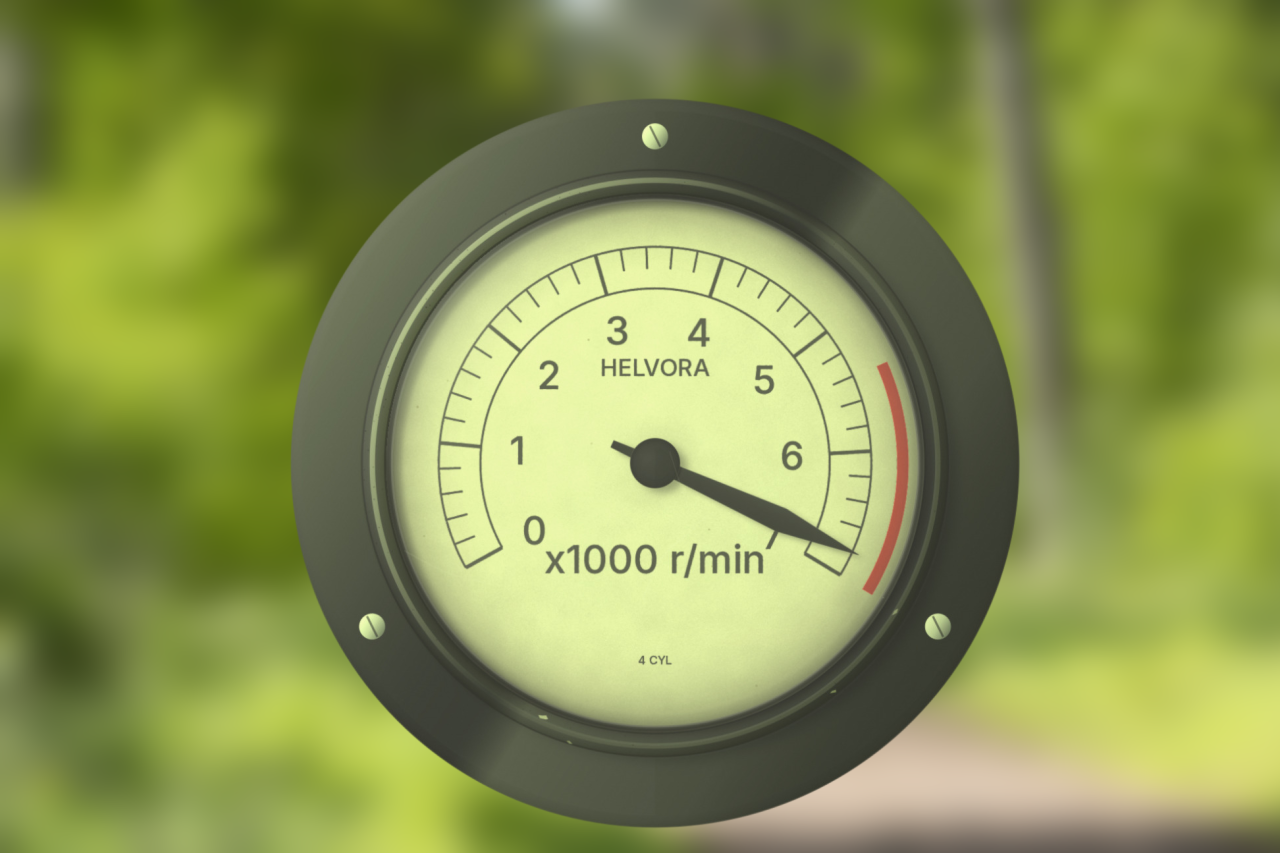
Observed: 6800 rpm
